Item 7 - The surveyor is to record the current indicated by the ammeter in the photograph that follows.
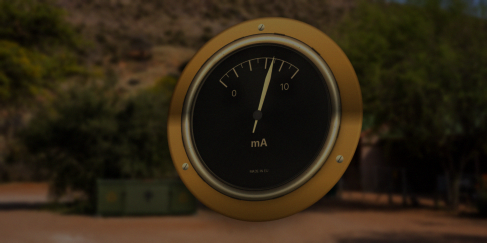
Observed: 7 mA
